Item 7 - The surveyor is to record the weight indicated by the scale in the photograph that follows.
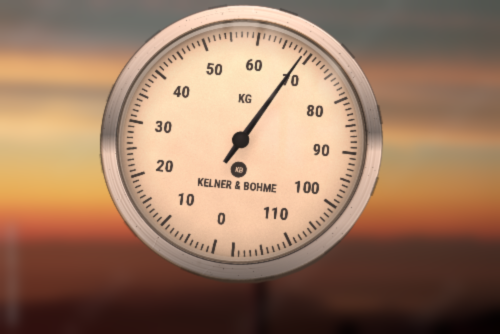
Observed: 69 kg
